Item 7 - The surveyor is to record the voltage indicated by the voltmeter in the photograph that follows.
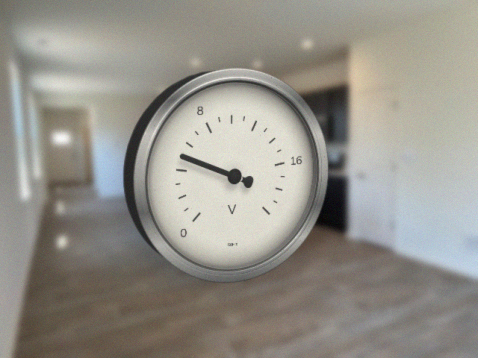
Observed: 5 V
